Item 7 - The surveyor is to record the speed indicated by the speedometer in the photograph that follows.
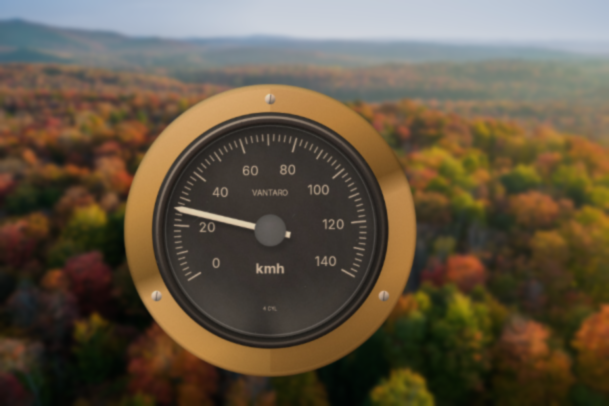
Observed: 26 km/h
